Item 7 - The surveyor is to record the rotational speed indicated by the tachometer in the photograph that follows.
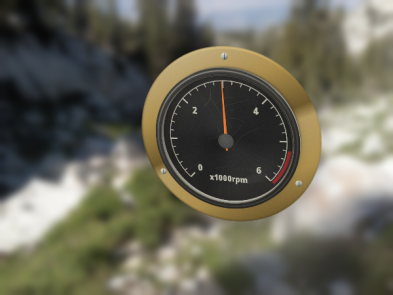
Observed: 3000 rpm
